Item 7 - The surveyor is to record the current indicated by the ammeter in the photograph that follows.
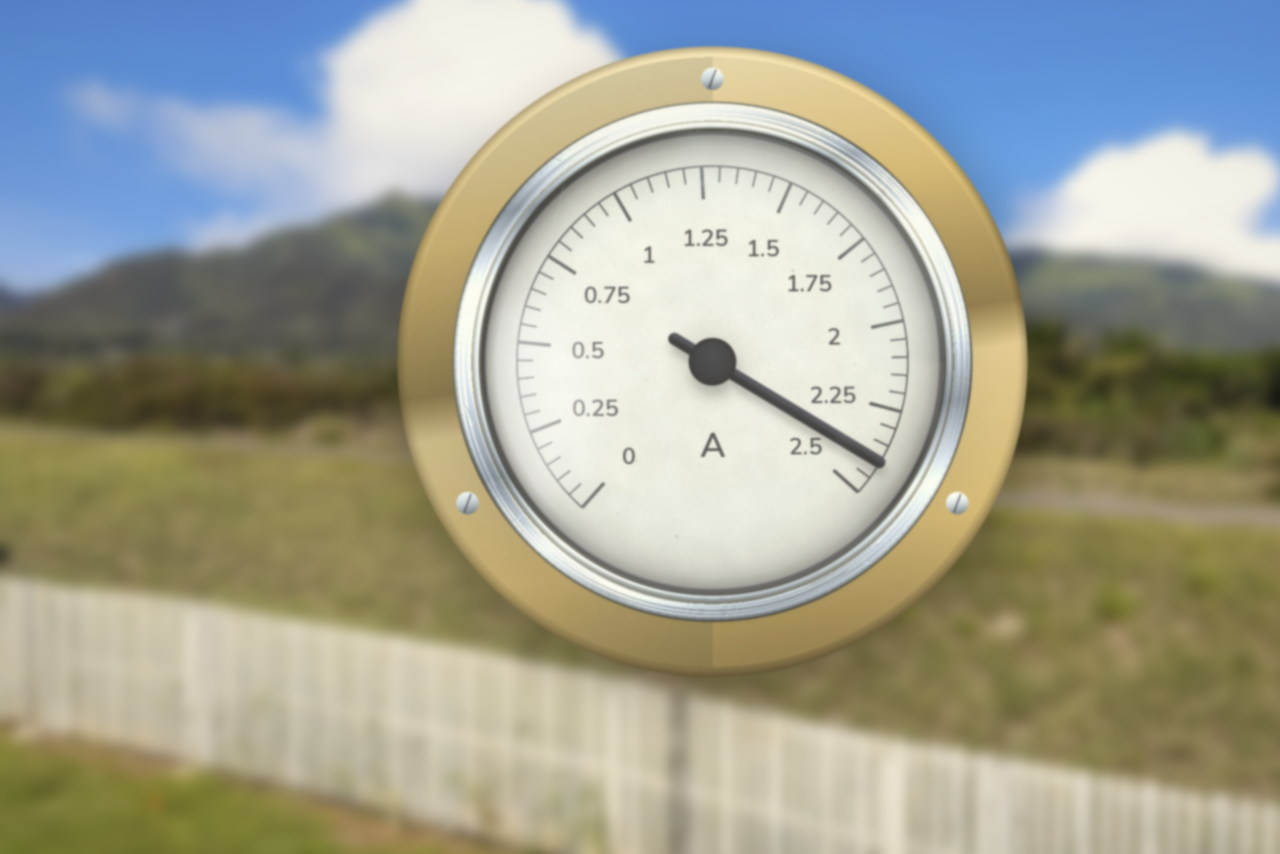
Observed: 2.4 A
